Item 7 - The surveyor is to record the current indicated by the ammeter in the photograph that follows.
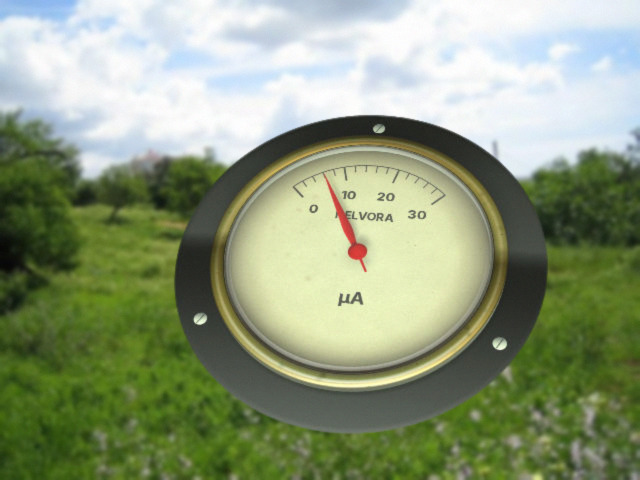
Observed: 6 µA
